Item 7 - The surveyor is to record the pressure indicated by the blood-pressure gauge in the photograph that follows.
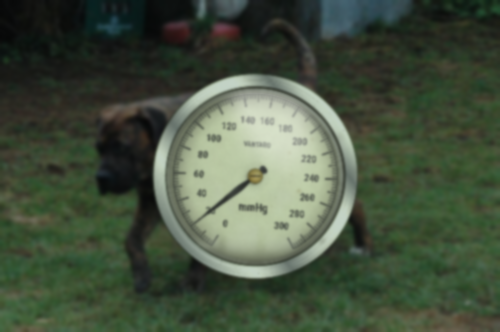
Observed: 20 mmHg
